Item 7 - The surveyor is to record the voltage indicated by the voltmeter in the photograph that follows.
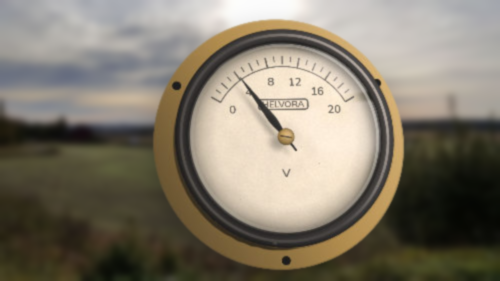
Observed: 4 V
